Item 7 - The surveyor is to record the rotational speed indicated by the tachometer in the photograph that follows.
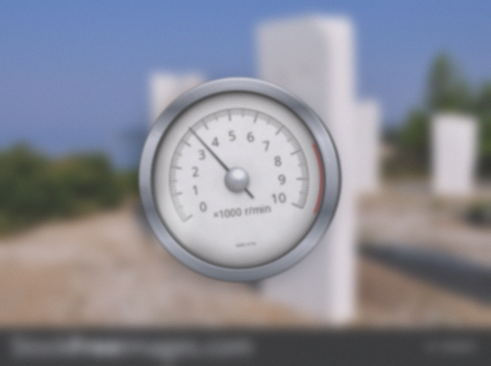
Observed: 3500 rpm
